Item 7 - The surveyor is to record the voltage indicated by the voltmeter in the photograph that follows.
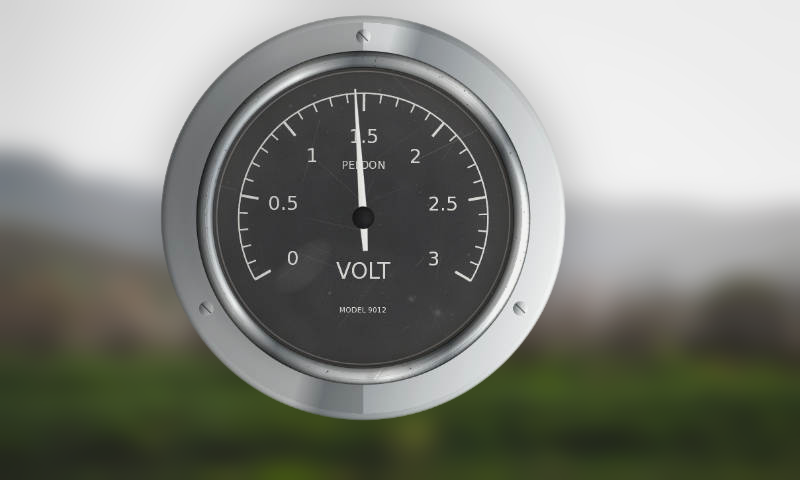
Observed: 1.45 V
